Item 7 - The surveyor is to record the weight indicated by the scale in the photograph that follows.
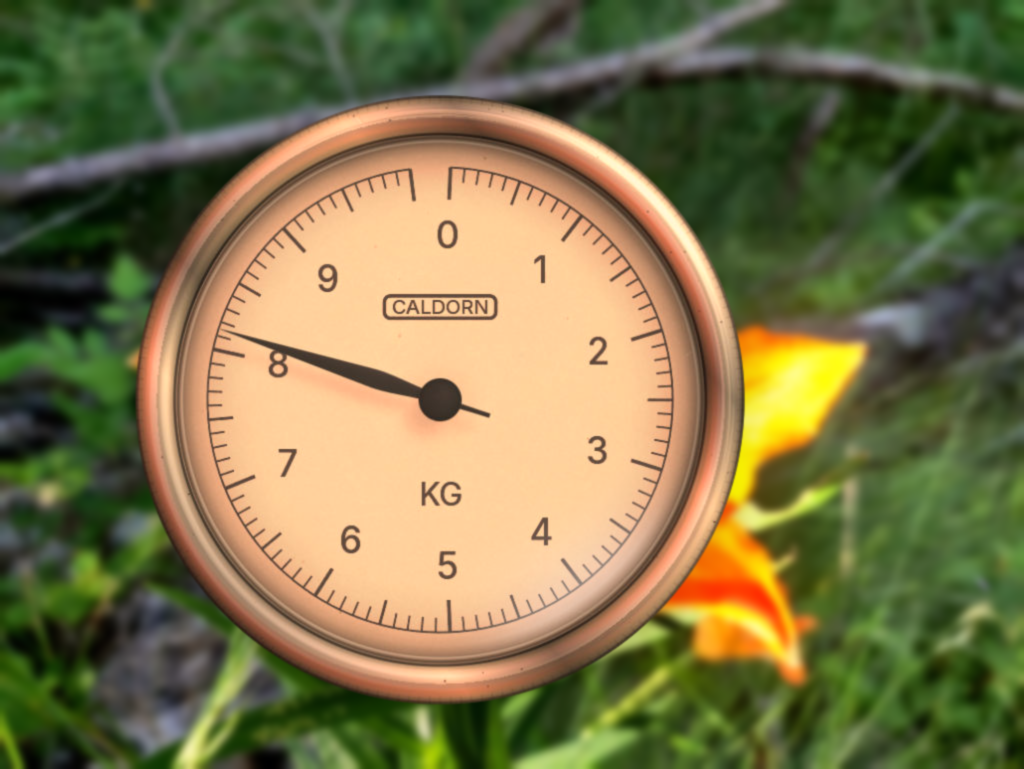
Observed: 8.15 kg
